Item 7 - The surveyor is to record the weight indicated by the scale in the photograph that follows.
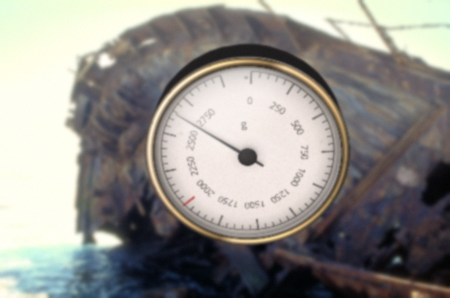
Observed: 2650 g
